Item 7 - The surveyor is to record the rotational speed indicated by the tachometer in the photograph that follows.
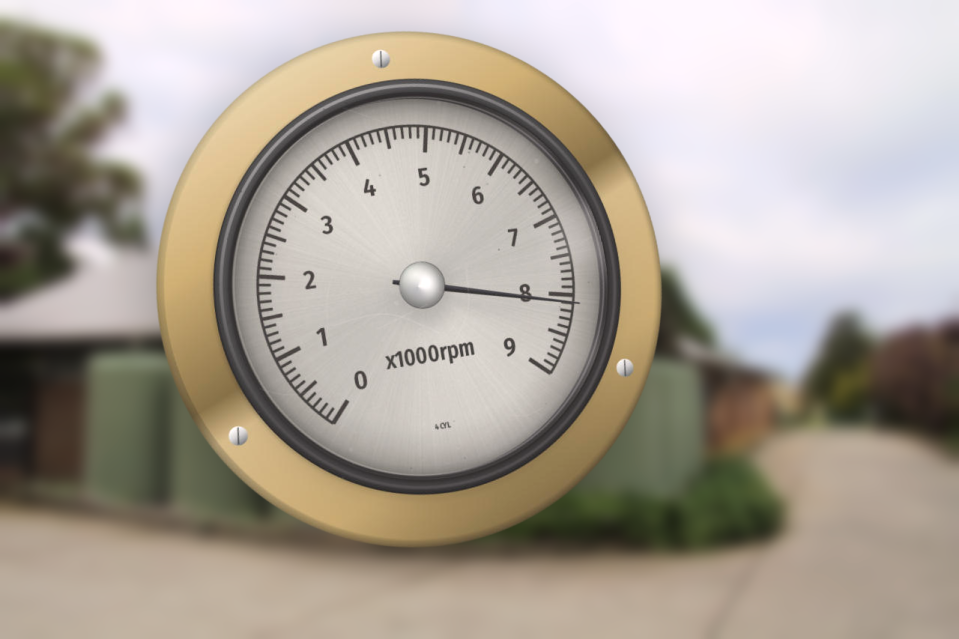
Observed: 8100 rpm
